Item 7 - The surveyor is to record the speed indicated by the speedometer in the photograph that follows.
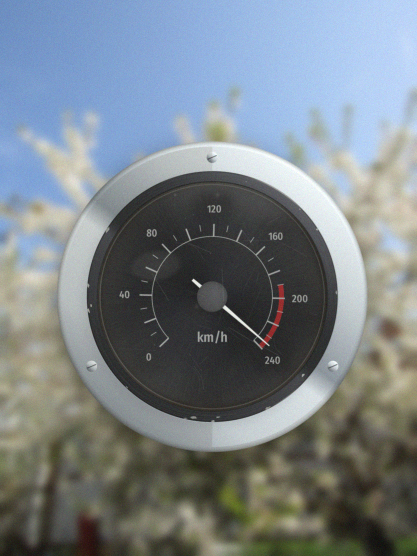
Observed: 235 km/h
